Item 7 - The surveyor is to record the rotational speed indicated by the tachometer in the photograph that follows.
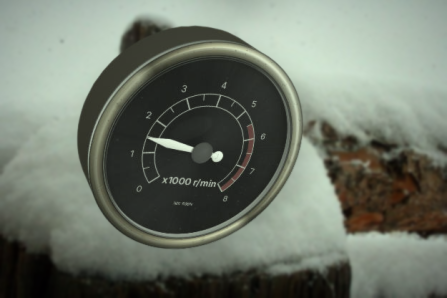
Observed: 1500 rpm
